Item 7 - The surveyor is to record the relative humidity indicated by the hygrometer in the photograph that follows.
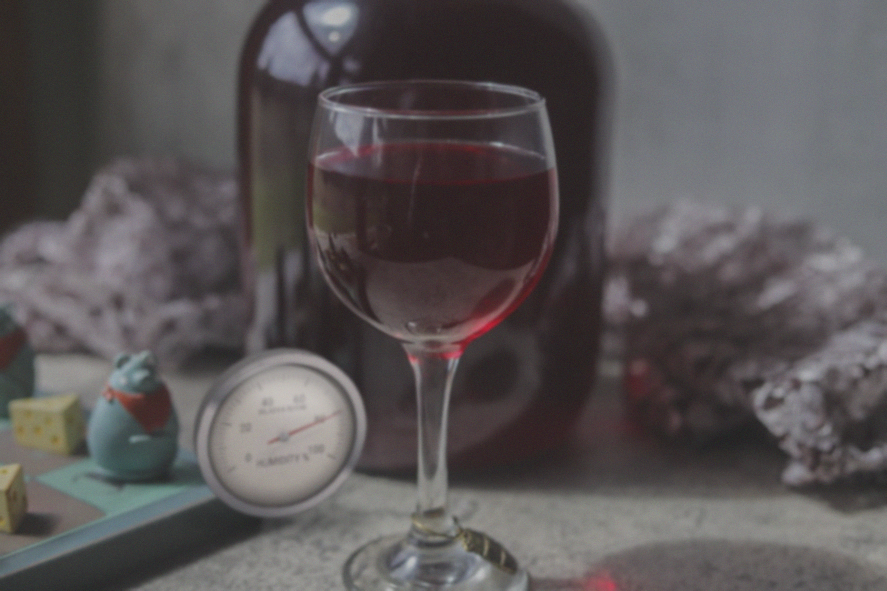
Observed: 80 %
